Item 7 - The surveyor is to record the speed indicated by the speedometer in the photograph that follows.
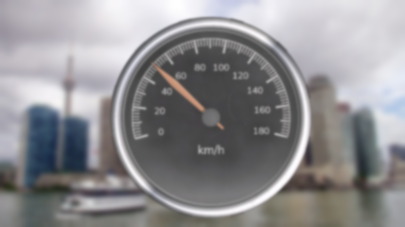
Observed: 50 km/h
